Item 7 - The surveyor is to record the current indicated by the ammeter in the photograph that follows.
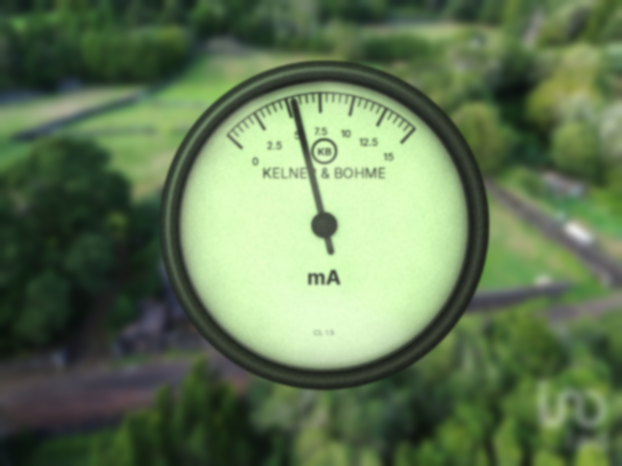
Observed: 5.5 mA
